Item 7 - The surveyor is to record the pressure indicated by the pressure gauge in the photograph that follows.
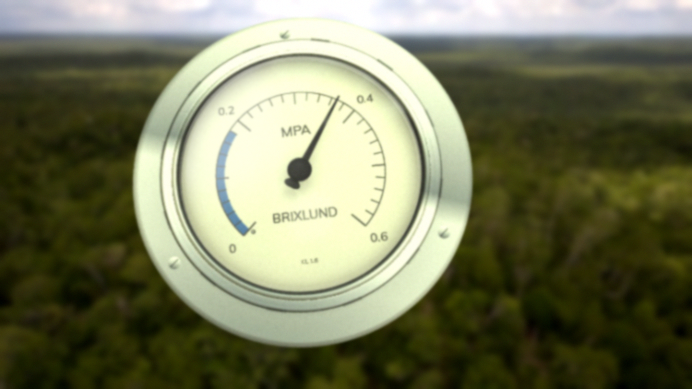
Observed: 0.37 MPa
